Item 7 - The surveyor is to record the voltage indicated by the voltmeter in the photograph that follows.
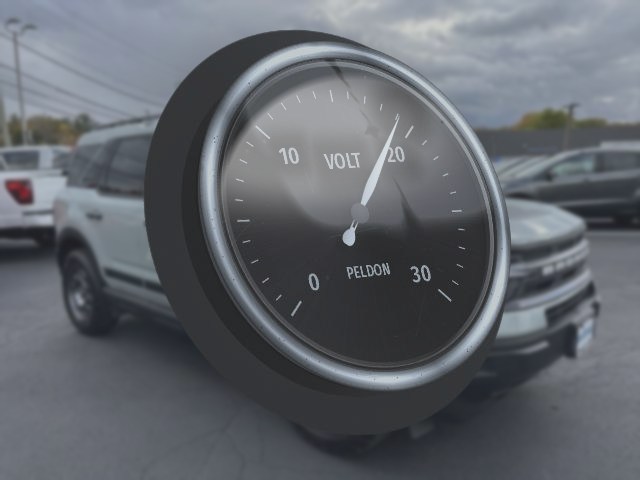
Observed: 19 V
